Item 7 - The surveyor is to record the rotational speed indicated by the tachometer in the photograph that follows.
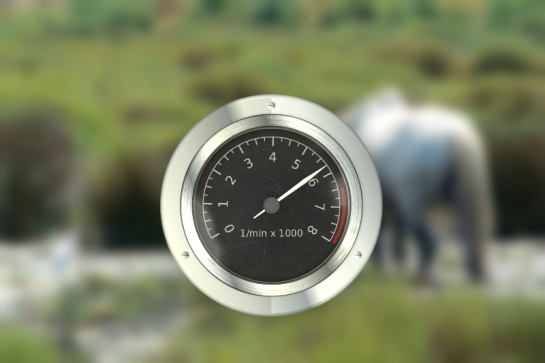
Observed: 5750 rpm
